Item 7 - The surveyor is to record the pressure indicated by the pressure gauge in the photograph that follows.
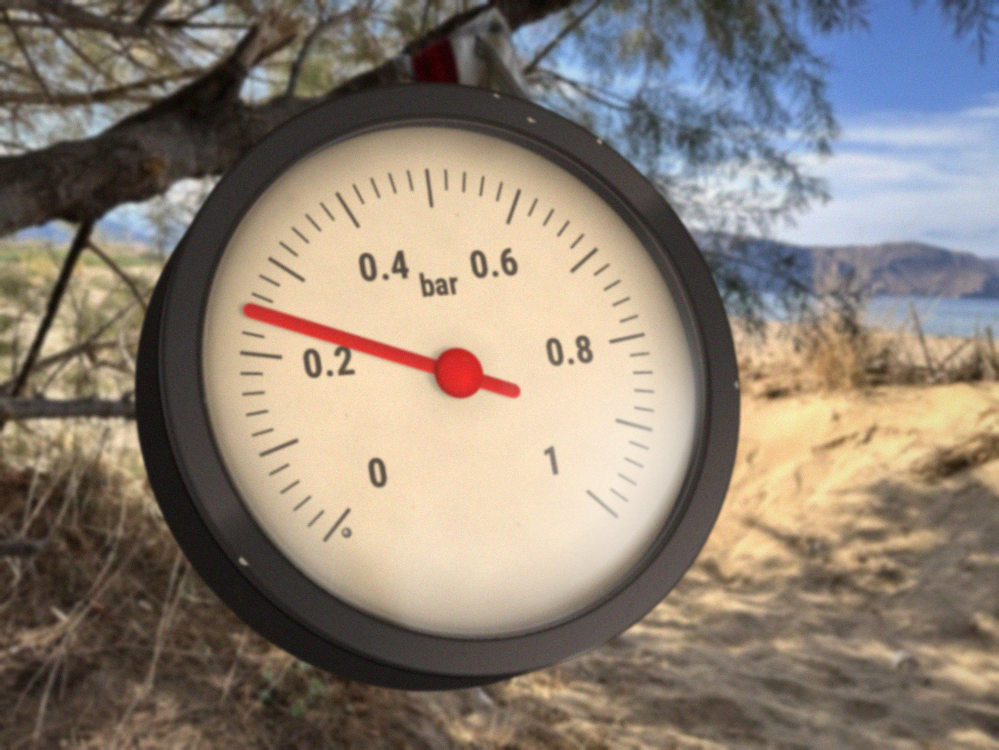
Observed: 0.24 bar
